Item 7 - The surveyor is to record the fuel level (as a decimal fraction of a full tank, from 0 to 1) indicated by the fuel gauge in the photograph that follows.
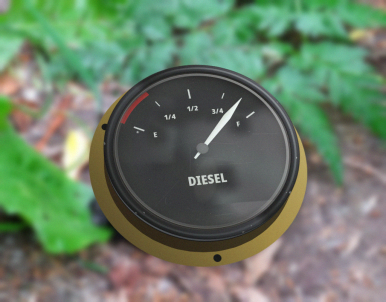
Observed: 0.875
